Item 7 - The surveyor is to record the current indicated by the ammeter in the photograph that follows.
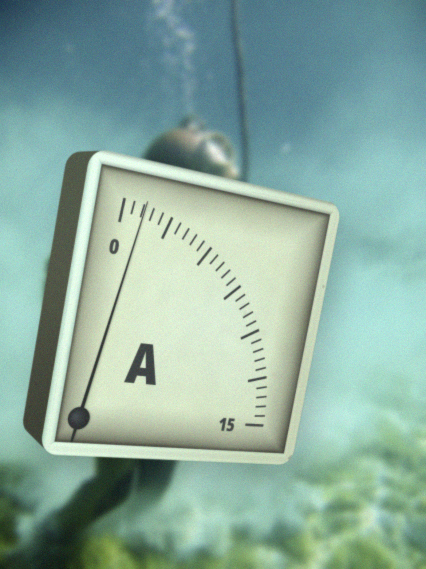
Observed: 1 A
